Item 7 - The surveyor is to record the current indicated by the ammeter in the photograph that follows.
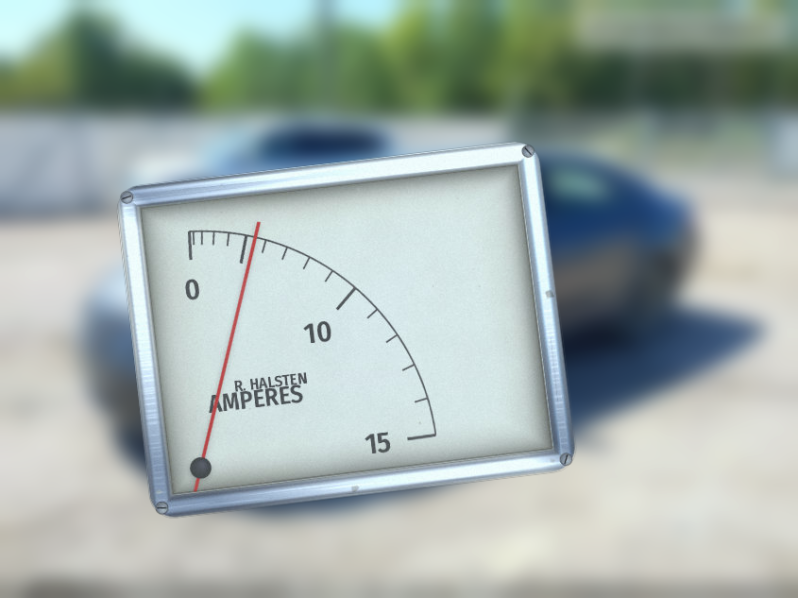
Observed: 5.5 A
